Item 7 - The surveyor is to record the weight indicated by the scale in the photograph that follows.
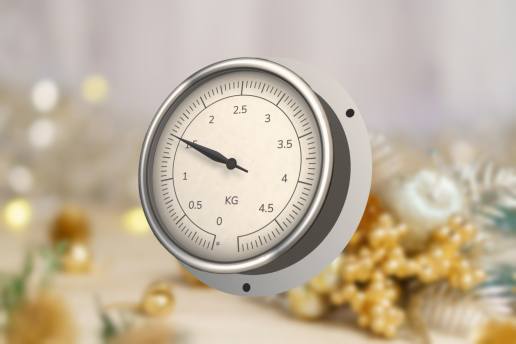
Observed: 1.5 kg
